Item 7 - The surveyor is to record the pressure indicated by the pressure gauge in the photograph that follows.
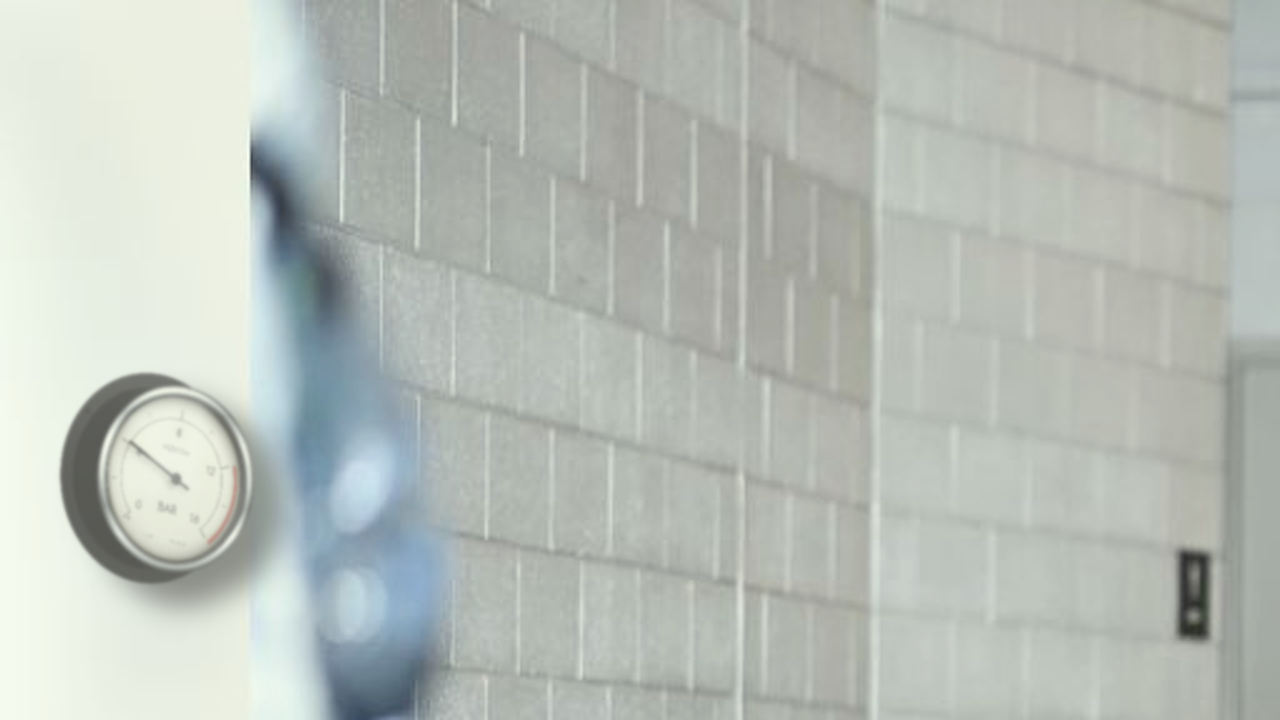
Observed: 4 bar
